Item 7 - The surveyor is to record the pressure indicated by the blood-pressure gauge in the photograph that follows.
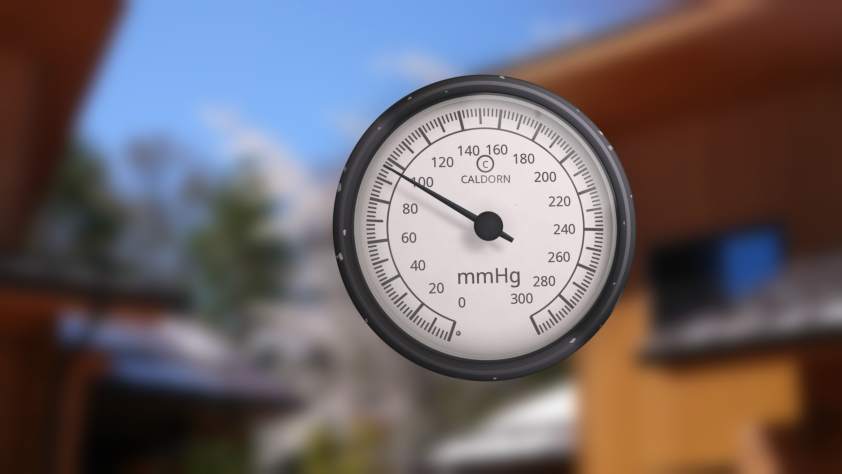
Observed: 96 mmHg
